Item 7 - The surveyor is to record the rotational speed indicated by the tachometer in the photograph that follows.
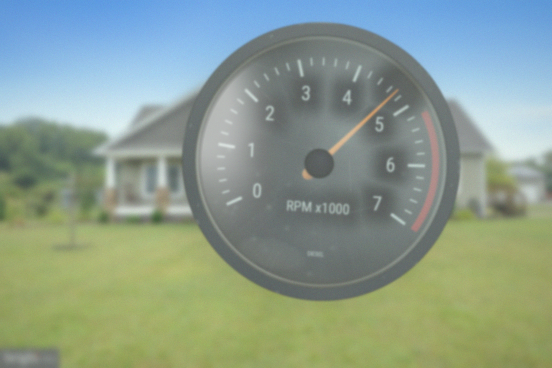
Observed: 4700 rpm
